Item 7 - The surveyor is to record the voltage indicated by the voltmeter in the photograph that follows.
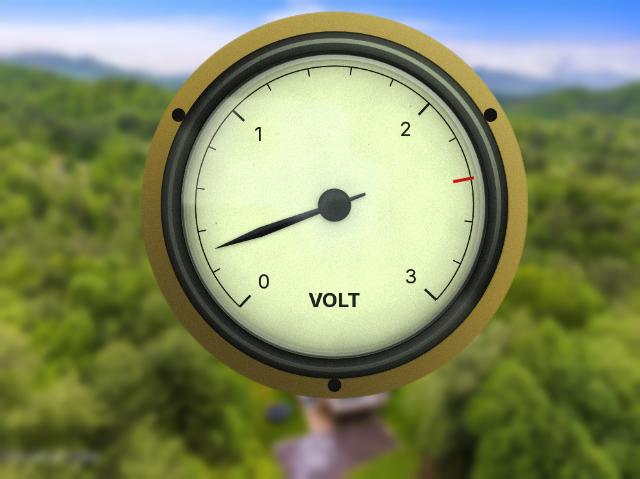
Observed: 0.3 V
